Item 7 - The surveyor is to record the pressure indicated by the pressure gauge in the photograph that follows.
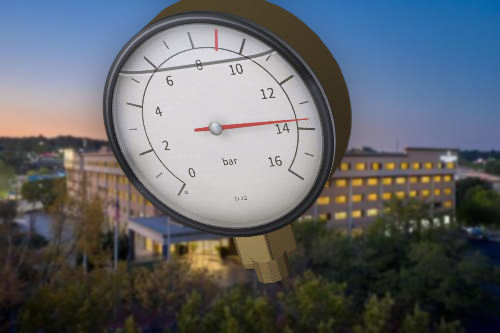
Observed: 13.5 bar
